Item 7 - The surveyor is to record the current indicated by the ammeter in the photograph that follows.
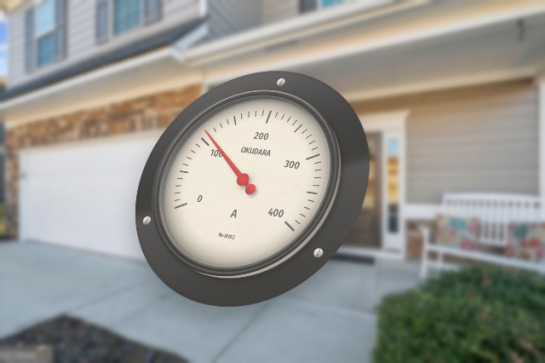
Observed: 110 A
